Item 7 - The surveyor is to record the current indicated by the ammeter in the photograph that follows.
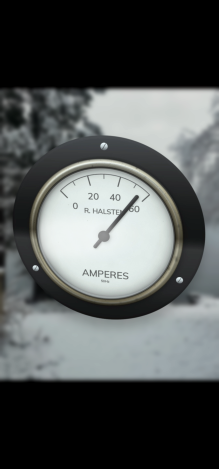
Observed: 55 A
